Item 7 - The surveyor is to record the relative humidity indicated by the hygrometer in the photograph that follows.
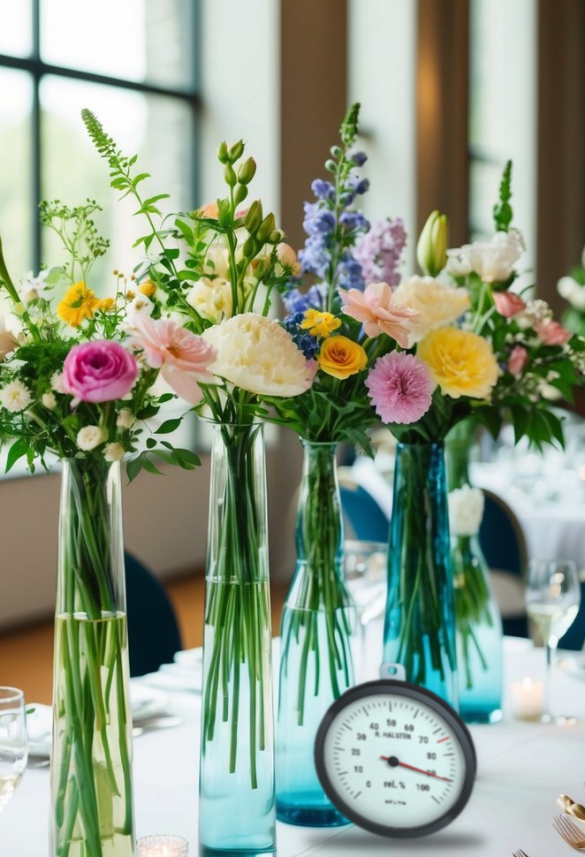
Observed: 90 %
